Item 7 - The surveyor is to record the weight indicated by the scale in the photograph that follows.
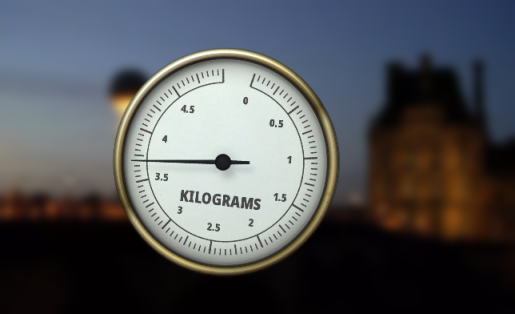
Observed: 3.7 kg
